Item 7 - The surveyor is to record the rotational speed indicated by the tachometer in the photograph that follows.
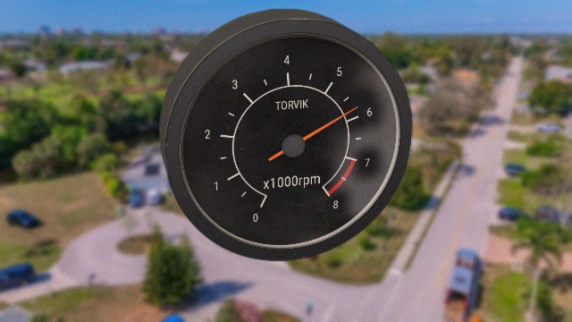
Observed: 5750 rpm
